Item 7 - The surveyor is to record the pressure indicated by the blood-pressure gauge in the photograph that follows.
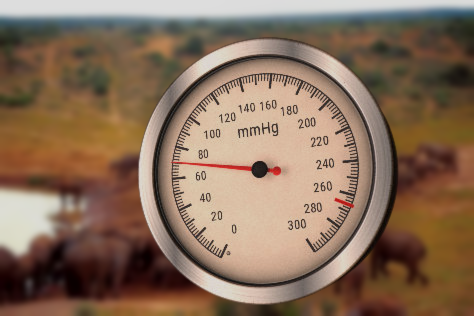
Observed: 70 mmHg
